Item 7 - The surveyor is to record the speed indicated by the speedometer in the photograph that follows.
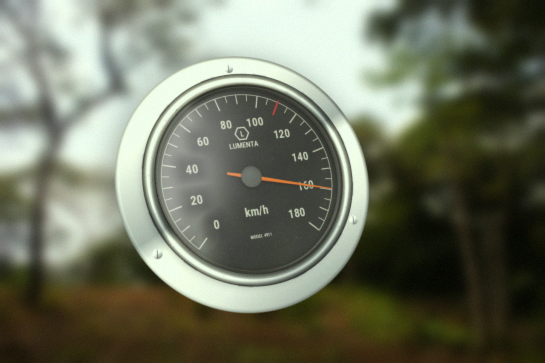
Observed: 160 km/h
